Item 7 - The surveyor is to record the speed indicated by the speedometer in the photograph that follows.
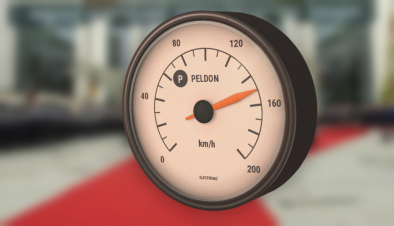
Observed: 150 km/h
